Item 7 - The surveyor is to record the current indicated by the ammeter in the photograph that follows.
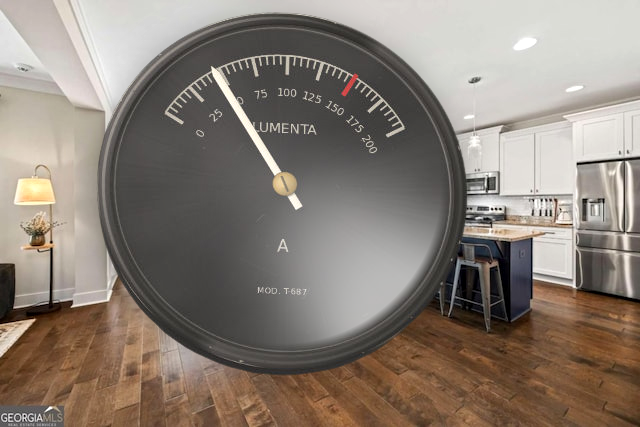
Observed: 45 A
